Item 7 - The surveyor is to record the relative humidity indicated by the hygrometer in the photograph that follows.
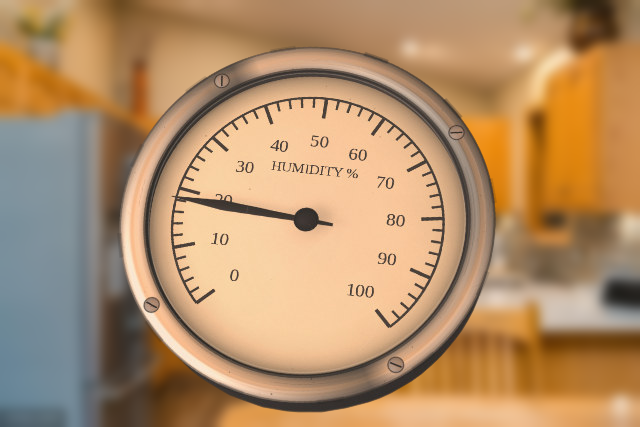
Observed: 18 %
